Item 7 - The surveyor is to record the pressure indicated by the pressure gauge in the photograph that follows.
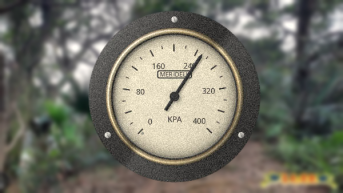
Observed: 250 kPa
